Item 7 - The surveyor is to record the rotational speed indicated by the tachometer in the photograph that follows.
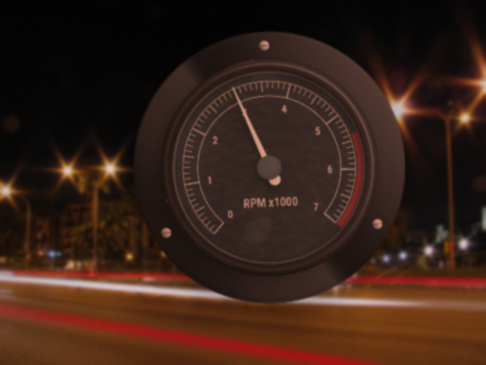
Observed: 3000 rpm
